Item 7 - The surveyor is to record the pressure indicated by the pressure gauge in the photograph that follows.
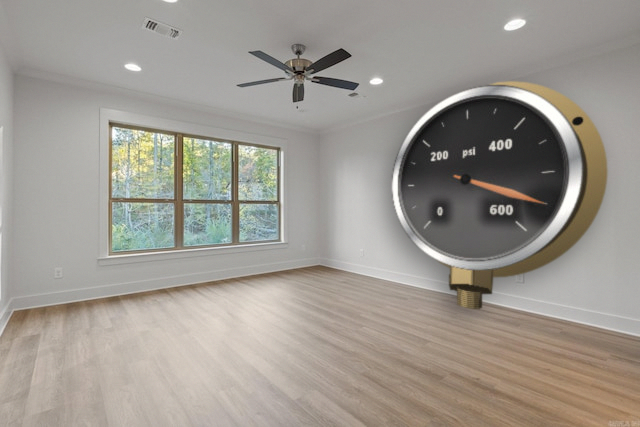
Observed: 550 psi
